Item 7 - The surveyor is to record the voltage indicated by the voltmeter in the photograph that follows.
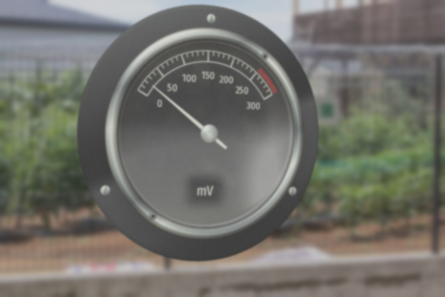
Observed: 20 mV
